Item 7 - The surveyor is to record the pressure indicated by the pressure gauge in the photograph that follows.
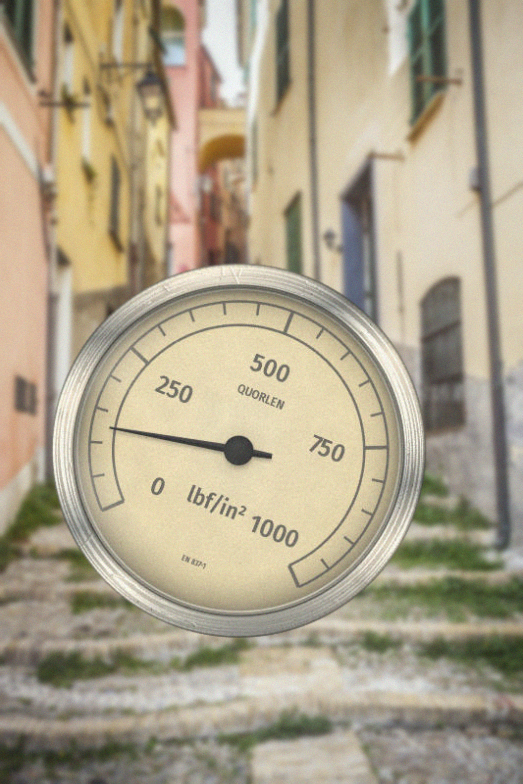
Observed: 125 psi
